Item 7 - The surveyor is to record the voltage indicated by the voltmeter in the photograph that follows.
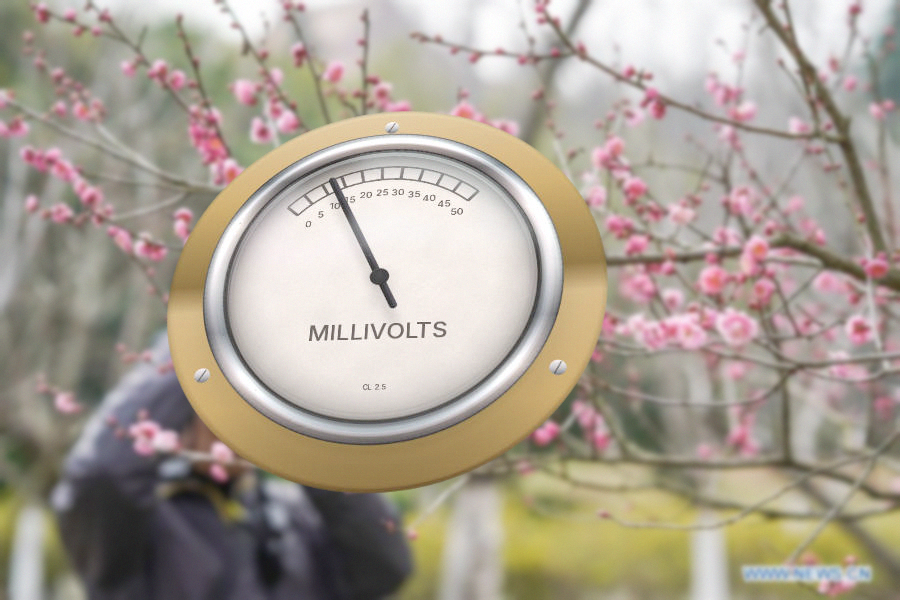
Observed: 12.5 mV
